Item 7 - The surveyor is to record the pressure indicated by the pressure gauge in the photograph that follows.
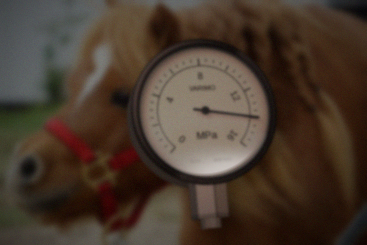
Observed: 14 MPa
